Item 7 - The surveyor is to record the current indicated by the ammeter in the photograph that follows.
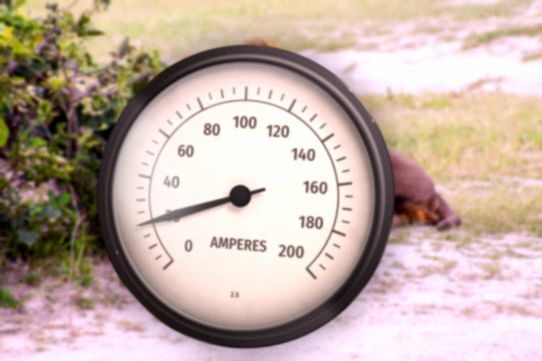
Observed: 20 A
